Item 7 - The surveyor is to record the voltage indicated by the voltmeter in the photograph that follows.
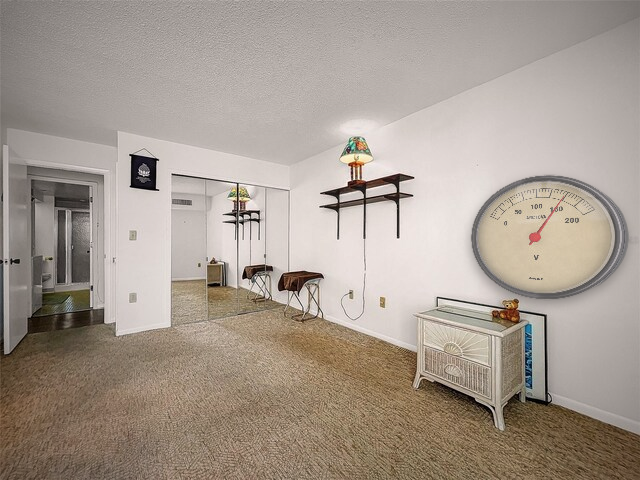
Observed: 150 V
